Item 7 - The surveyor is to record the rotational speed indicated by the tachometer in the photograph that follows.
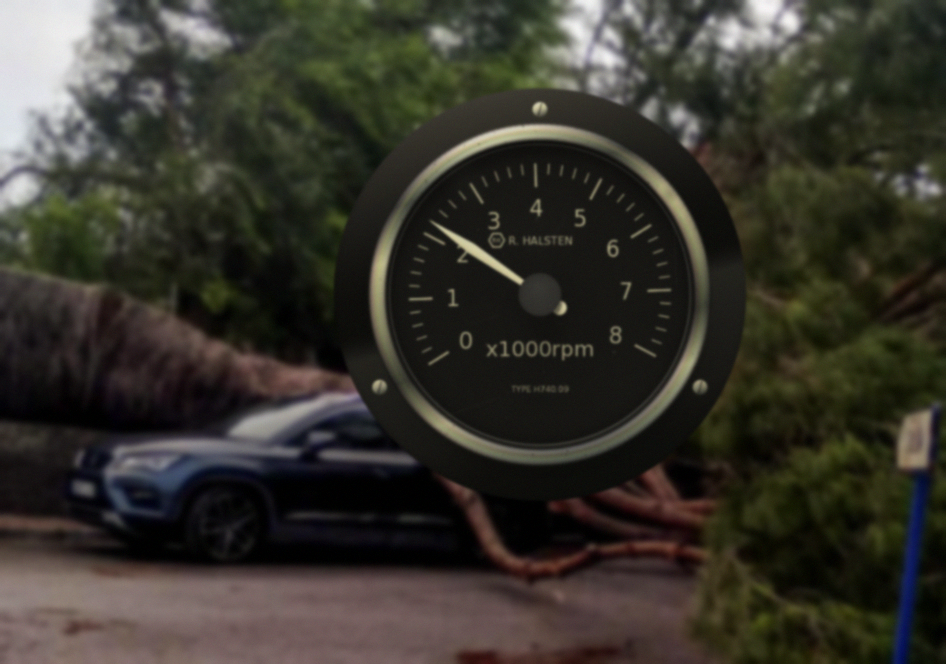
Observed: 2200 rpm
